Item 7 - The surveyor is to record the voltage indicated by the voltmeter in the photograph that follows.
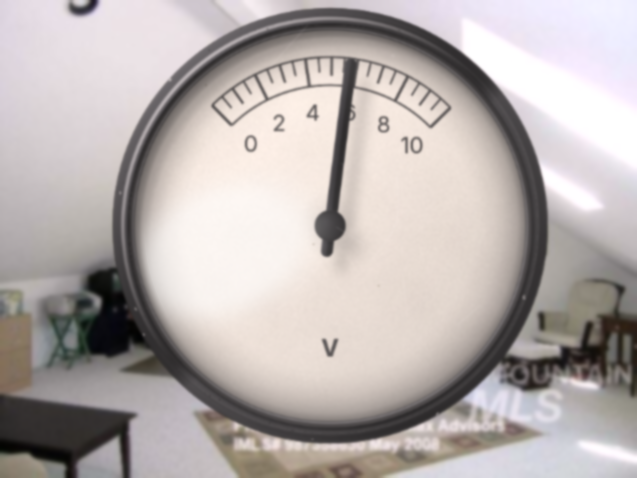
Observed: 5.75 V
